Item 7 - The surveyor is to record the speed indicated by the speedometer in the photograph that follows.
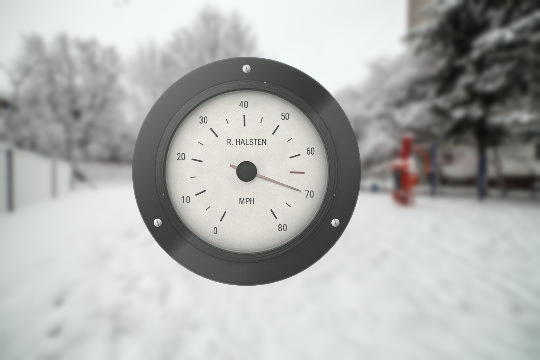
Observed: 70 mph
